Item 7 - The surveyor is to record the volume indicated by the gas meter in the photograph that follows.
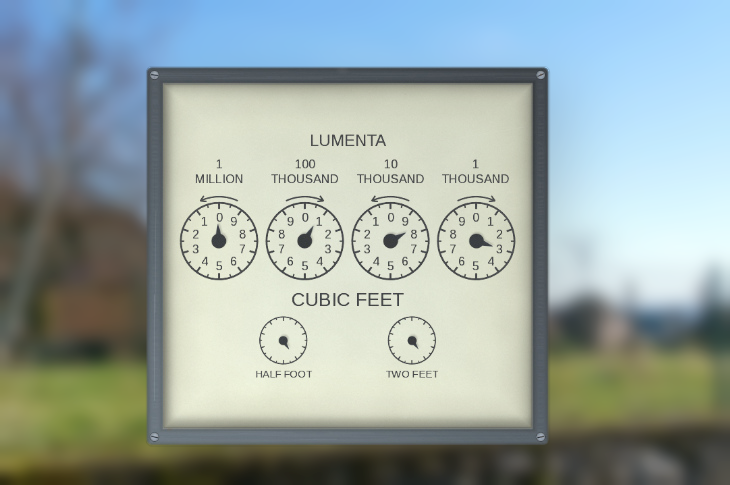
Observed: 8300 ft³
